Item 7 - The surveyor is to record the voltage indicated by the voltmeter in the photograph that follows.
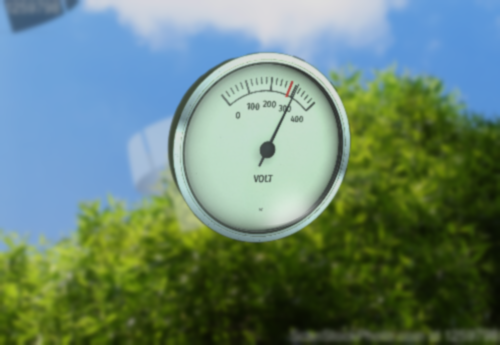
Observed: 300 V
